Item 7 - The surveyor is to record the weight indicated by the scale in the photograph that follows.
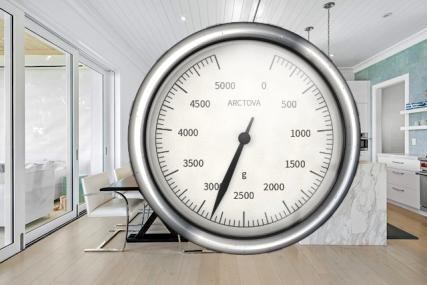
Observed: 2850 g
